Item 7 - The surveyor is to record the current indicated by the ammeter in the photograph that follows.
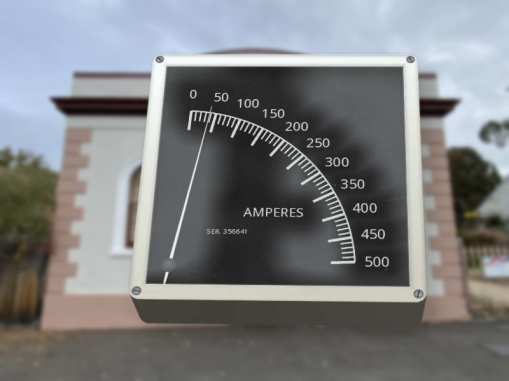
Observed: 40 A
